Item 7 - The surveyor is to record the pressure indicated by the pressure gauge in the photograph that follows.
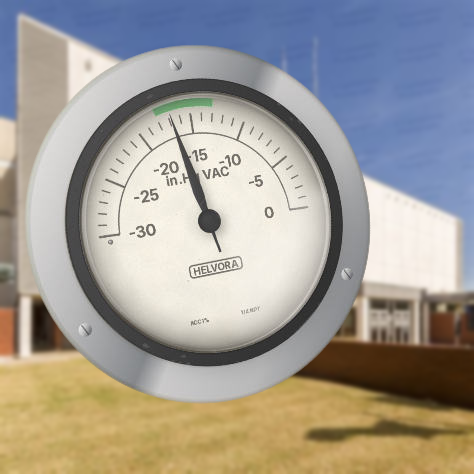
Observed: -17 inHg
